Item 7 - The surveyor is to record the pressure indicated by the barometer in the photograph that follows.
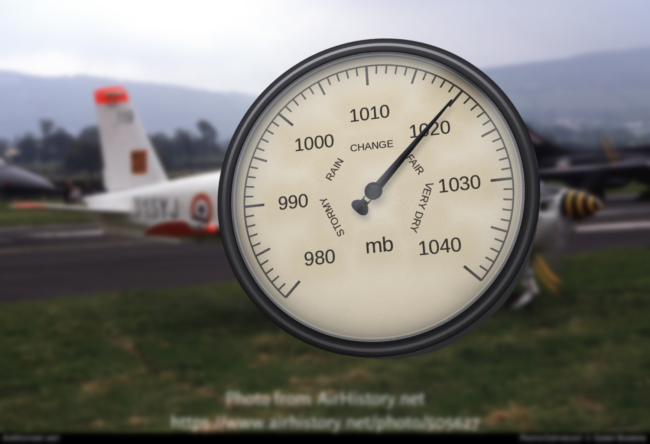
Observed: 1020 mbar
